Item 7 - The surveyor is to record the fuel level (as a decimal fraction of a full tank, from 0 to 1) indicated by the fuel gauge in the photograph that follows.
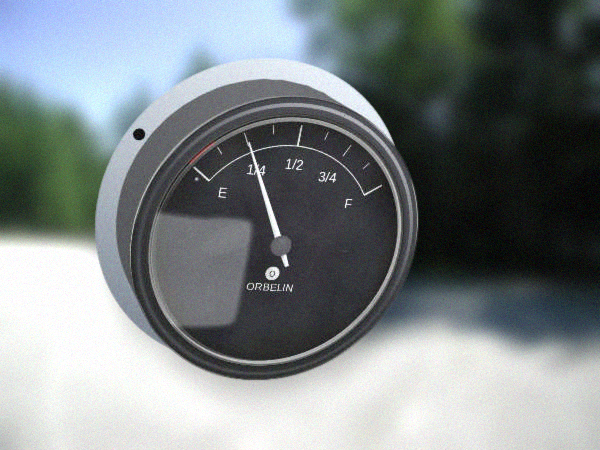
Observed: 0.25
